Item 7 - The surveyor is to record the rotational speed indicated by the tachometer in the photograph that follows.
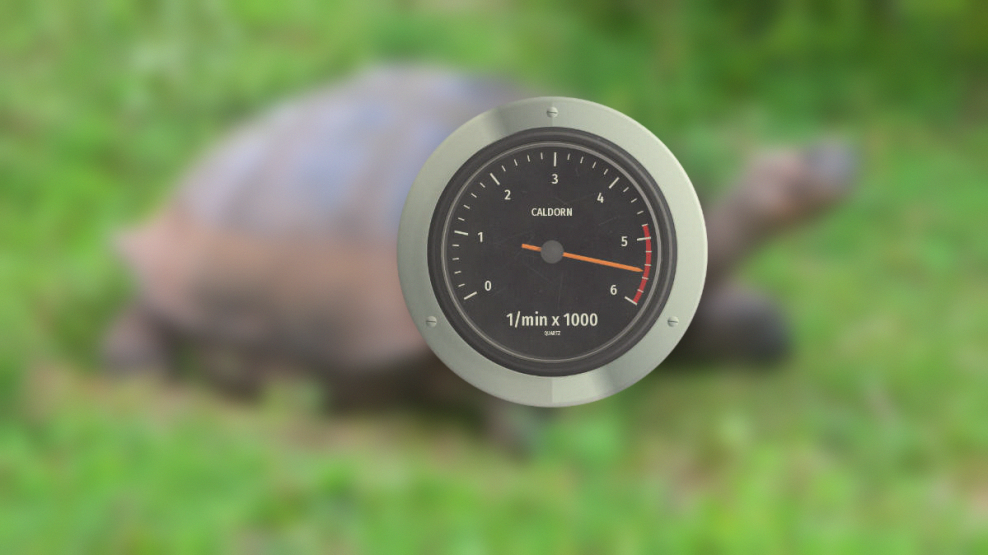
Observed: 5500 rpm
